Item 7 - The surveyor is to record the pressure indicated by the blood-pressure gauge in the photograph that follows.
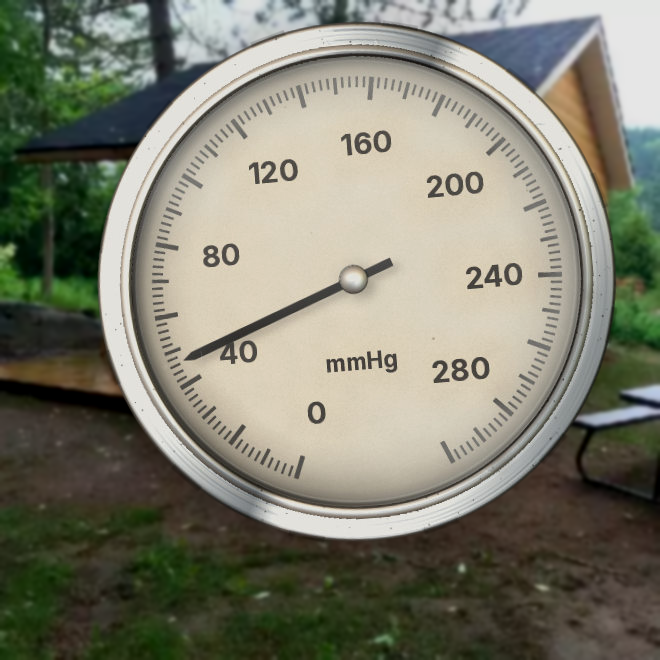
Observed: 46 mmHg
